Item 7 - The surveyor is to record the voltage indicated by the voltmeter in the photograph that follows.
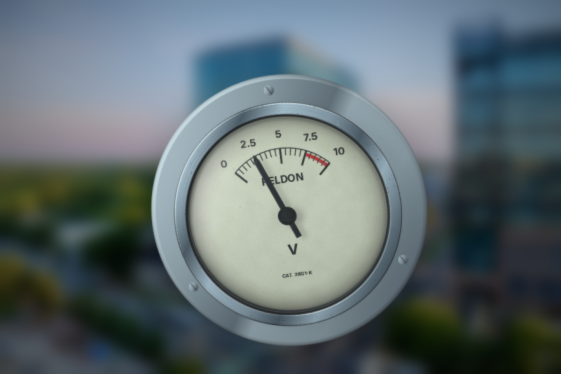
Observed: 2.5 V
